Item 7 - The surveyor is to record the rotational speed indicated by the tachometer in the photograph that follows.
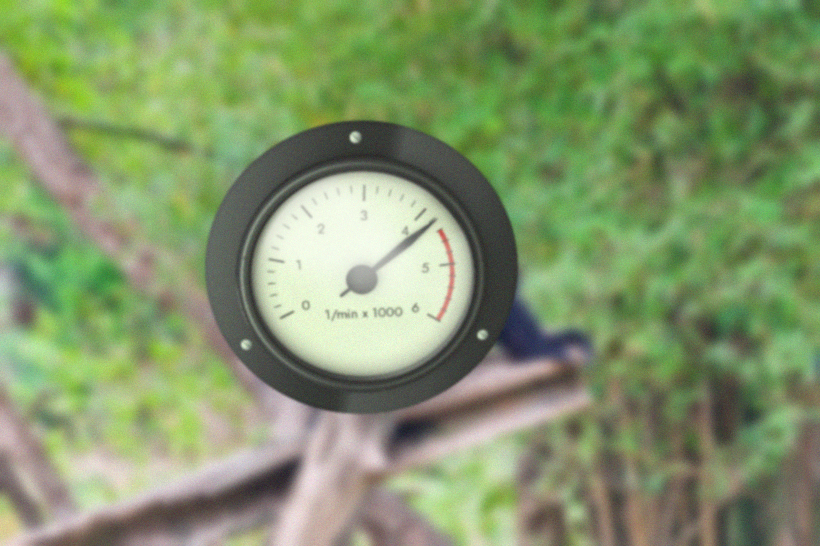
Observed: 4200 rpm
